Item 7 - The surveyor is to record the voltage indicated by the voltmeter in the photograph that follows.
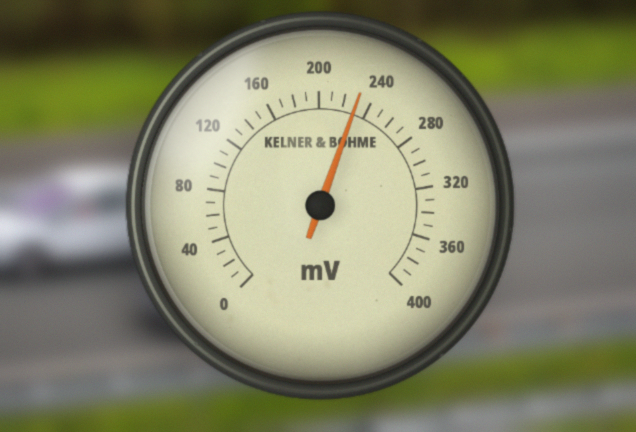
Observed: 230 mV
